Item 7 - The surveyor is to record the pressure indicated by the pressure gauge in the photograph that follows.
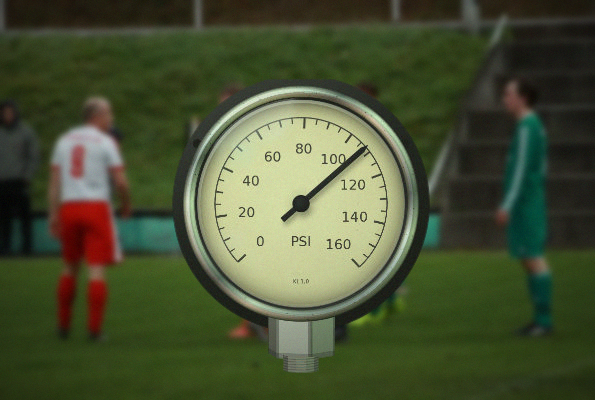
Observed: 107.5 psi
